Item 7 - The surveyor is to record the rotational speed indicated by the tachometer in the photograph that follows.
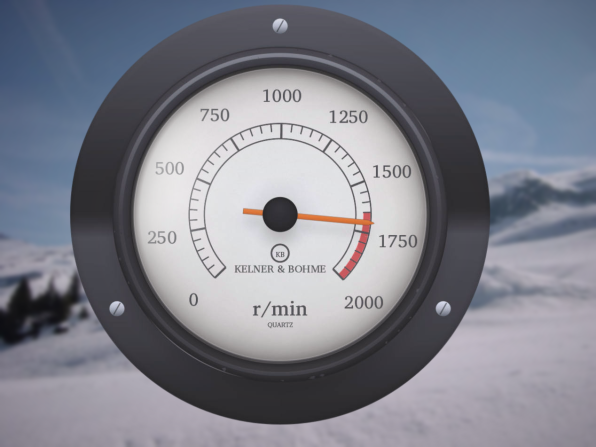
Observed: 1700 rpm
